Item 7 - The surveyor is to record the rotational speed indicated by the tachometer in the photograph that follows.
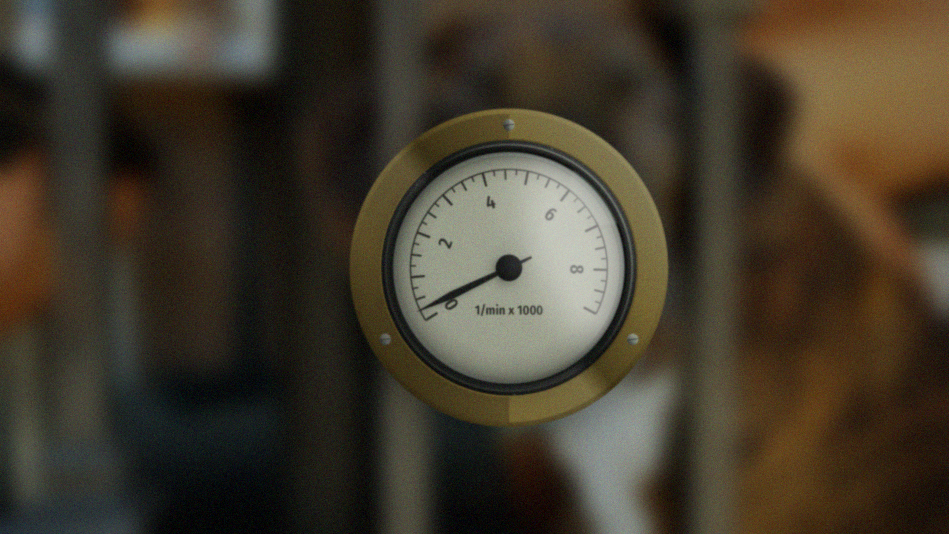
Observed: 250 rpm
